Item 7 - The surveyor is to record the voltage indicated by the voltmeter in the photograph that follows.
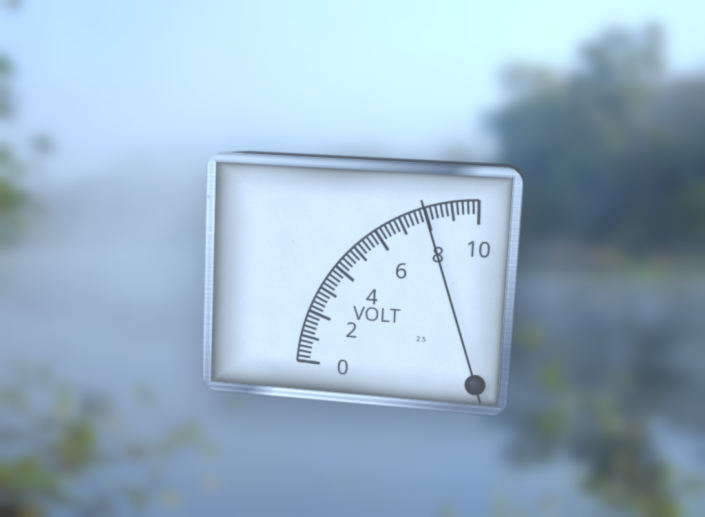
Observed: 8 V
